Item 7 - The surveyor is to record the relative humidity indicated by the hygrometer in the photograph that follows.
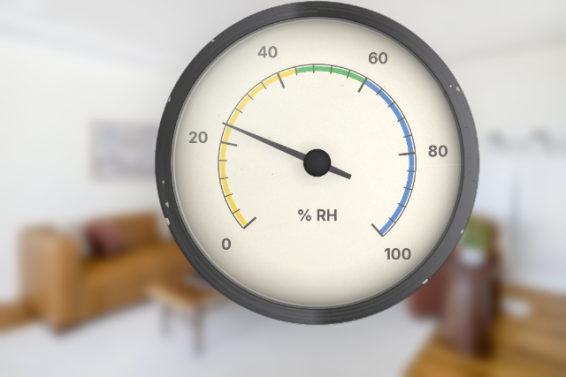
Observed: 24 %
